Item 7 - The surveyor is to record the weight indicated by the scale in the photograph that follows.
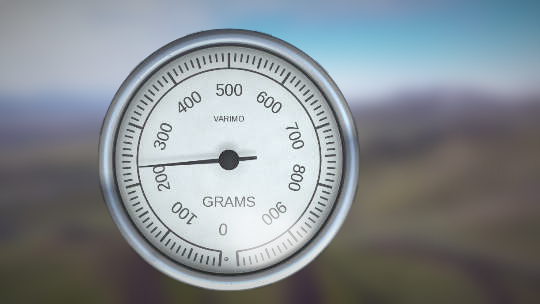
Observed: 230 g
